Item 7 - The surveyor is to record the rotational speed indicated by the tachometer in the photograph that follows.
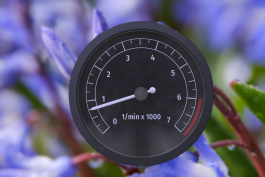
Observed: 750 rpm
